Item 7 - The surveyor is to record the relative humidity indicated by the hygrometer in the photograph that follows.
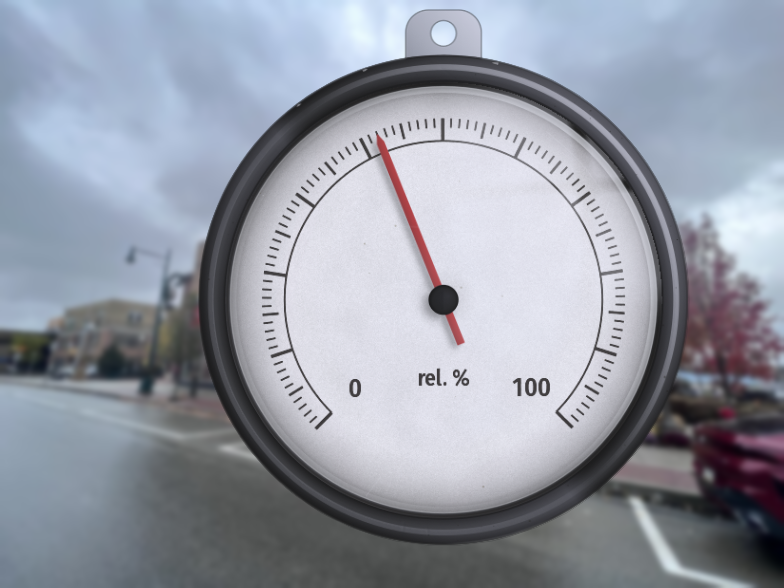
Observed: 42 %
